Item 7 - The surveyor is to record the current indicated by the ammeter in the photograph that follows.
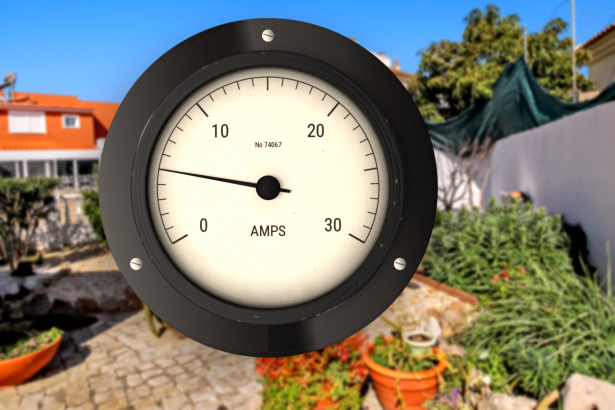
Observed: 5 A
